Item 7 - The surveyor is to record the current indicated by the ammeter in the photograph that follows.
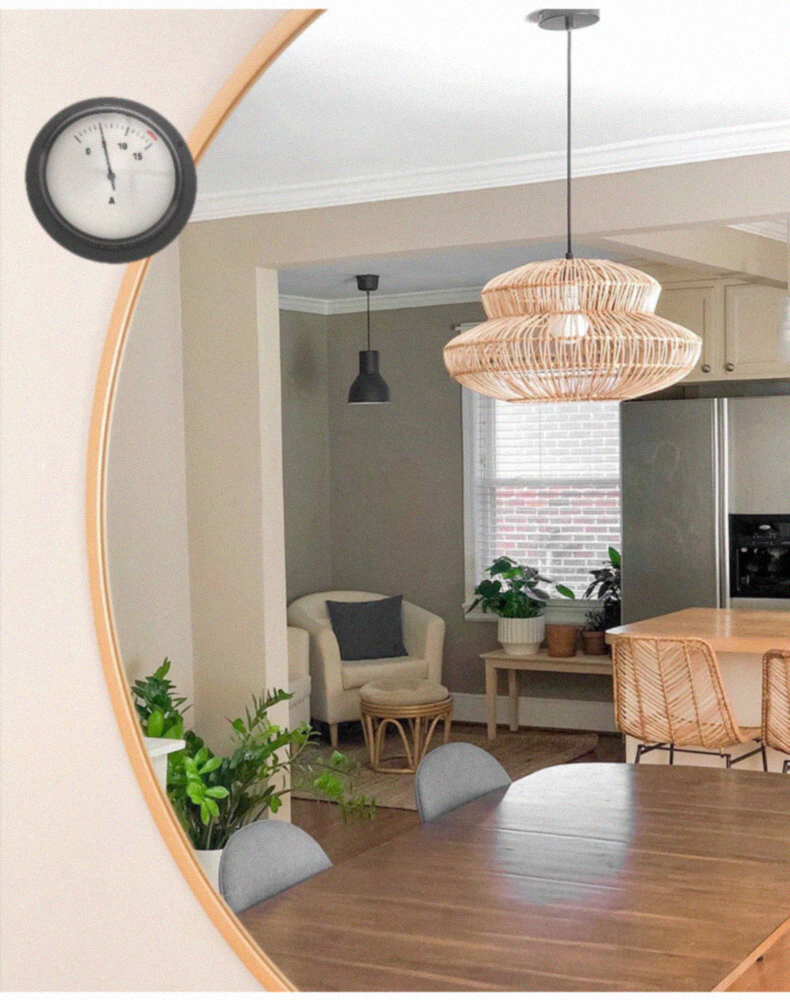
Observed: 5 A
